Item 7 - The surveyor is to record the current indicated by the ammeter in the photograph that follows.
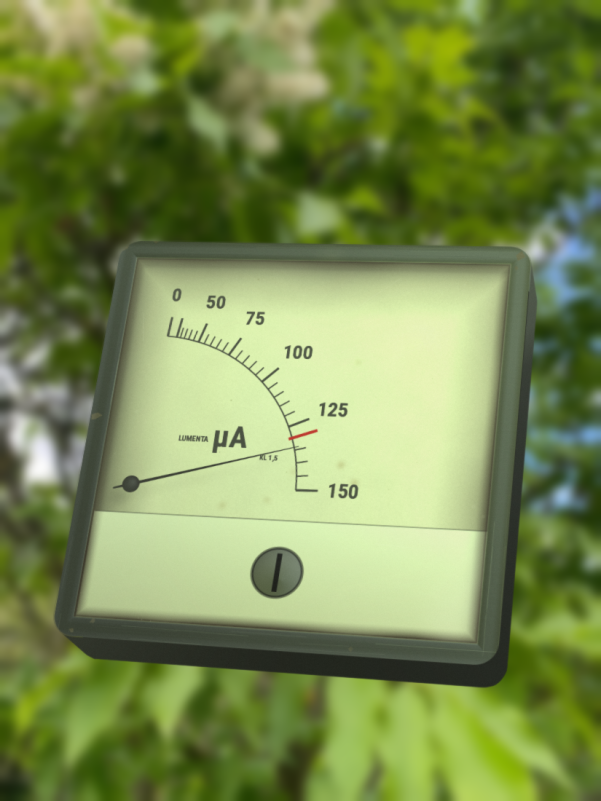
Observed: 135 µA
